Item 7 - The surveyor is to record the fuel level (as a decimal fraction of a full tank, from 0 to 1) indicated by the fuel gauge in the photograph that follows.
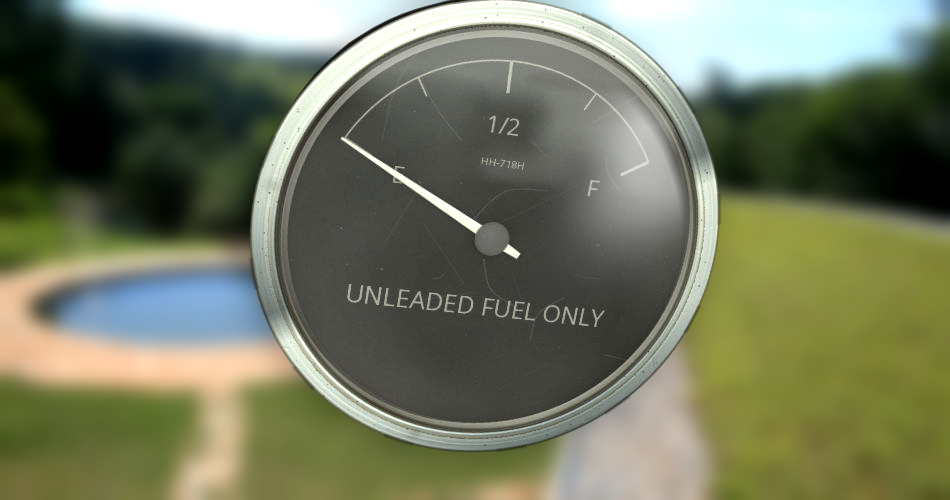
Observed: 0
